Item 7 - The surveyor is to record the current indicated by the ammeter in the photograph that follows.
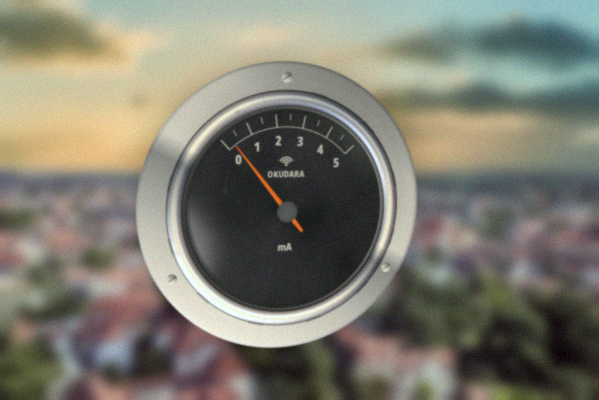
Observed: 0.25 mA
